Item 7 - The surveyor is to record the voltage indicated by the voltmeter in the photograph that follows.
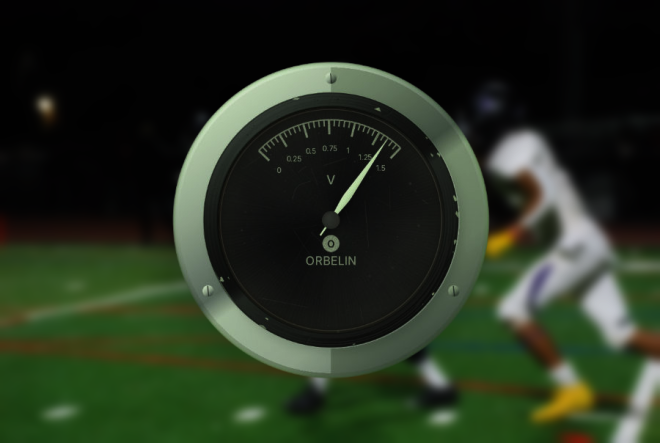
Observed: 1.35 V
